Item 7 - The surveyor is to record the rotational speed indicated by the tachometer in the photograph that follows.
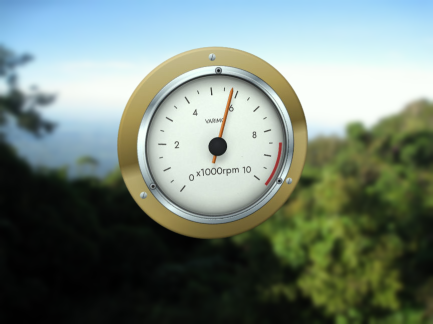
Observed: 5750 rpm
